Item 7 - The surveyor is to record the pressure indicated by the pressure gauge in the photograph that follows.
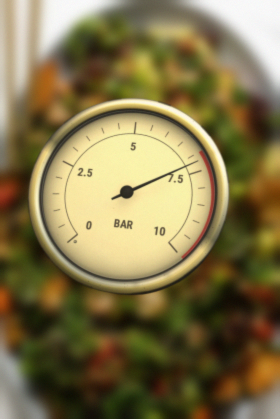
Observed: 7.25 bar
